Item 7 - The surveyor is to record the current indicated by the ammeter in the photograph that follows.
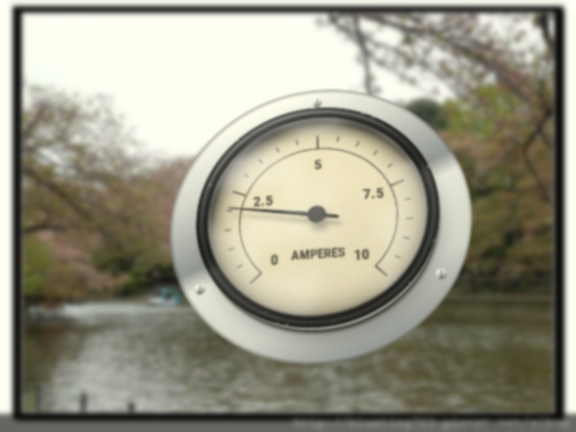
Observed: 2 A
